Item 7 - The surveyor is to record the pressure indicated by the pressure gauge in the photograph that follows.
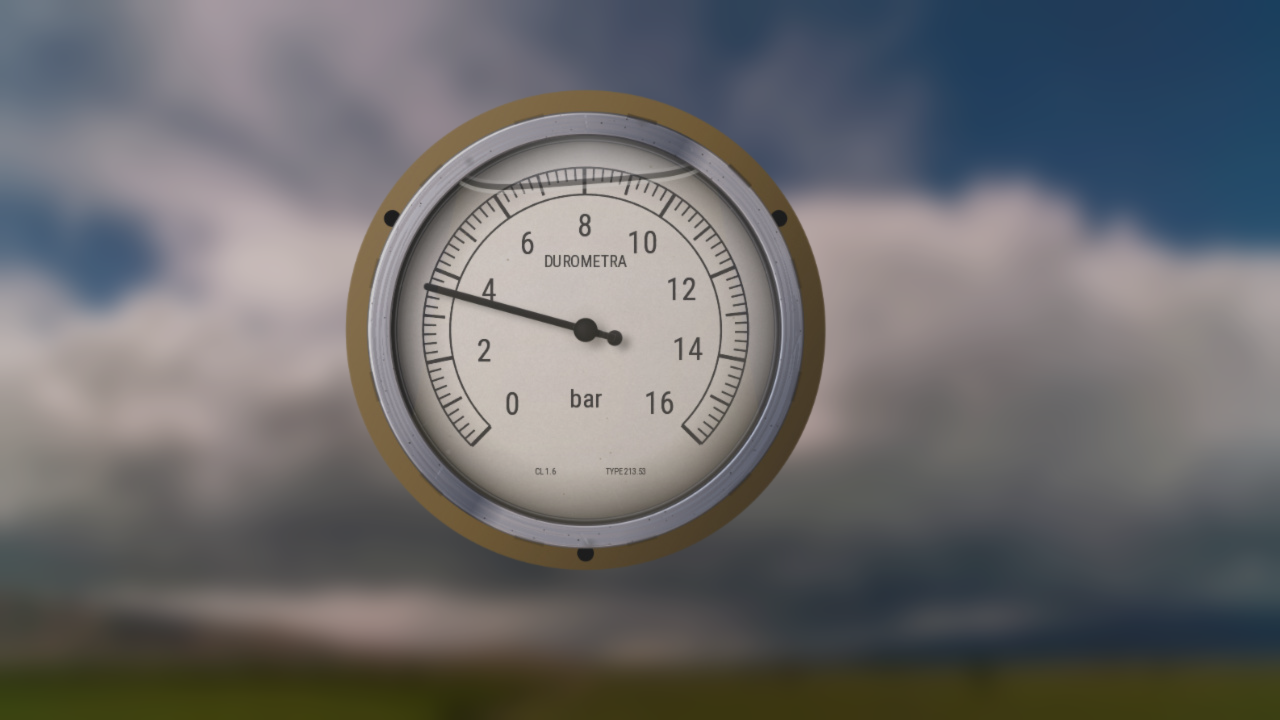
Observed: 3.6 bar
